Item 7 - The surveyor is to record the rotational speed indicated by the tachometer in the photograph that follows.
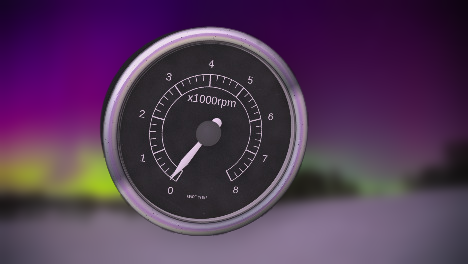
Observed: 200 rpm
